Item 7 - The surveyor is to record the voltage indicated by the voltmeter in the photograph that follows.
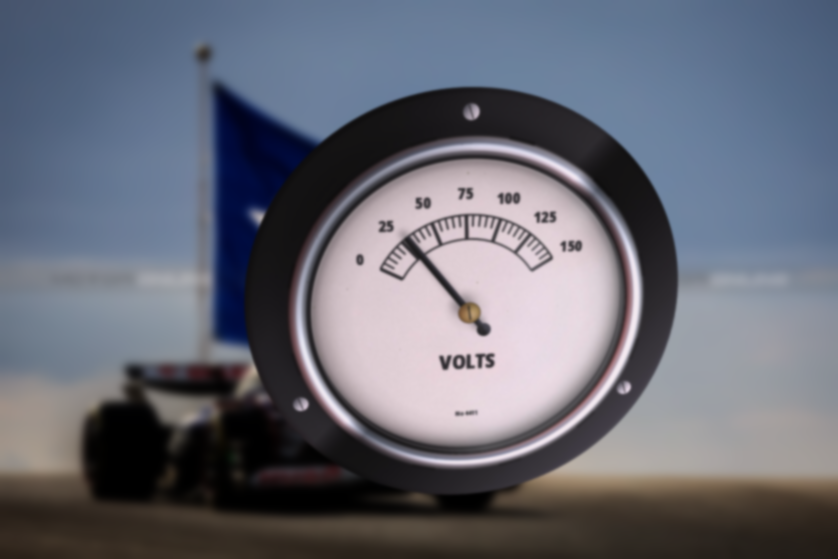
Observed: 30 V
